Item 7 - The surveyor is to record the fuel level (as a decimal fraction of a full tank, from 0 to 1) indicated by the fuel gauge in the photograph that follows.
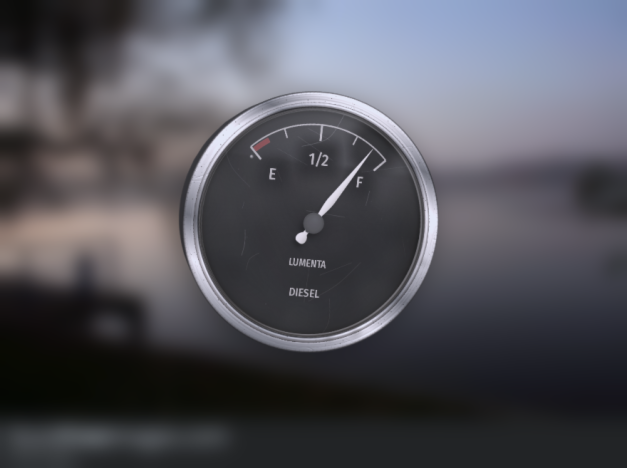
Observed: 0.875
